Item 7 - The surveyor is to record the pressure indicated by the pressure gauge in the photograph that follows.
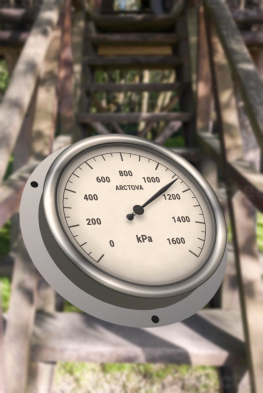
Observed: 1125 kPa
